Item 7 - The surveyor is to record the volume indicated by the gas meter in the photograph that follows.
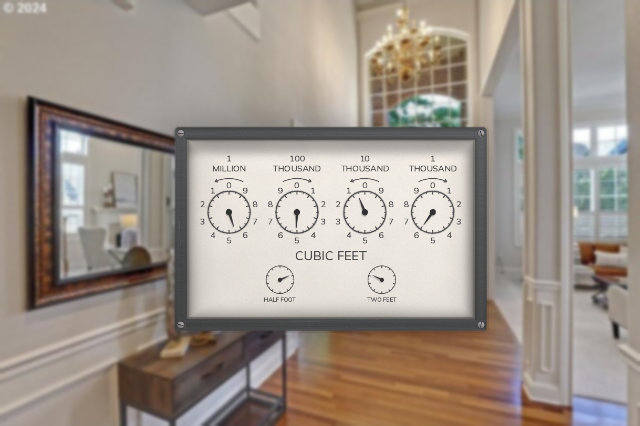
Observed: 550600 ft³
